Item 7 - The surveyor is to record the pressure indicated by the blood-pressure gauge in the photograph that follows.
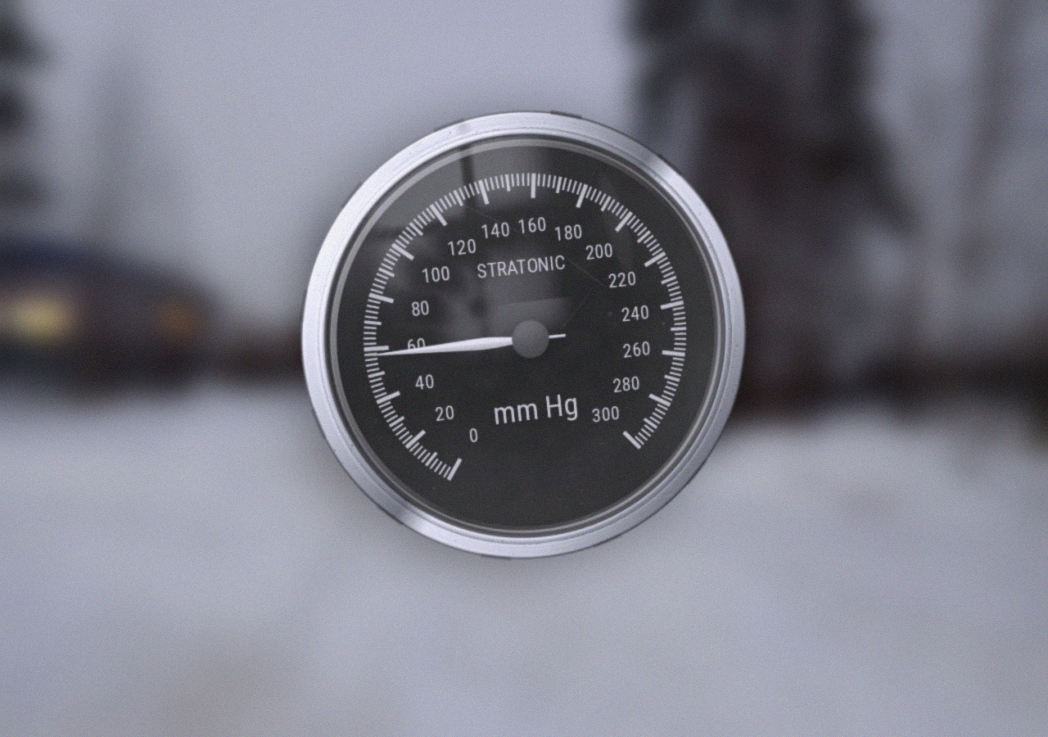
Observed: 58 mmHg
